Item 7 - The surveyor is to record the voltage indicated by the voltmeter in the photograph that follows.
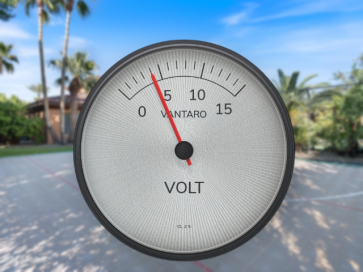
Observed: 4 V
